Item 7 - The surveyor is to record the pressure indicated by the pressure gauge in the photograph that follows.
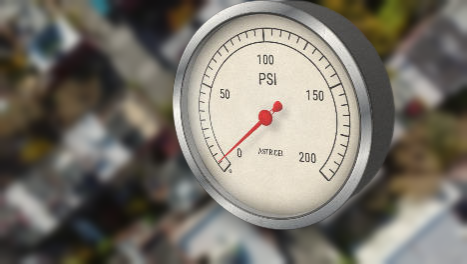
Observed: 5 psi
